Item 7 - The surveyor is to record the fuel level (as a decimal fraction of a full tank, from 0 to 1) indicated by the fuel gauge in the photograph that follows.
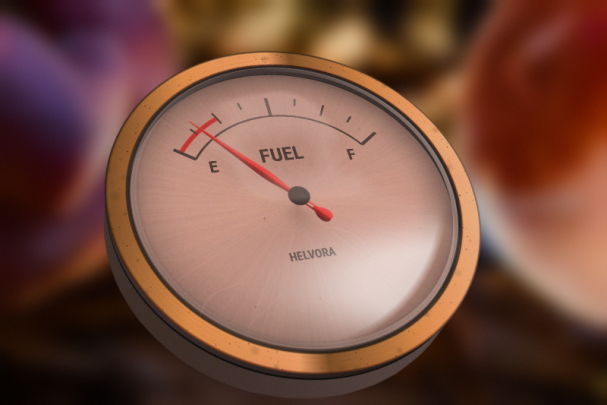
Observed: 0.125
